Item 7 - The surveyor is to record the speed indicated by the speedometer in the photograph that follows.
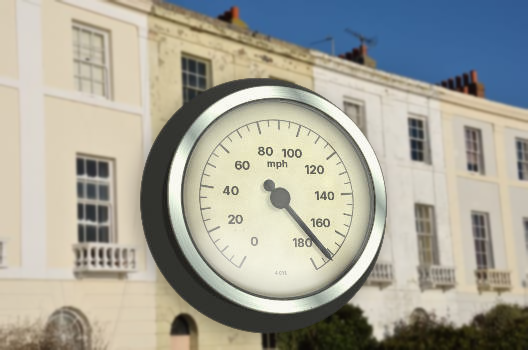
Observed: 172.5 mph
